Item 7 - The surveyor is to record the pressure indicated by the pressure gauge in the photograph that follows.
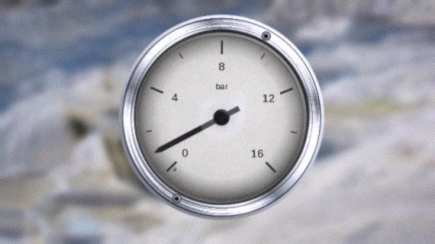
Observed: 1 bar
